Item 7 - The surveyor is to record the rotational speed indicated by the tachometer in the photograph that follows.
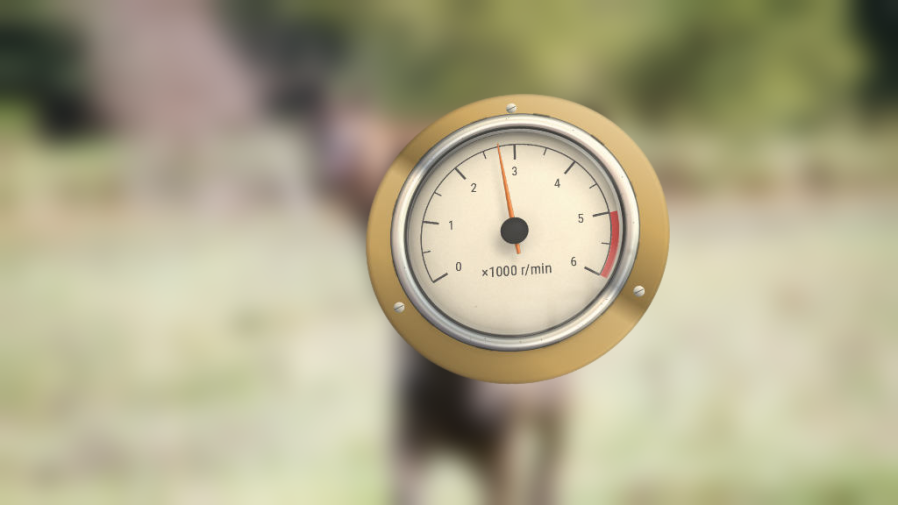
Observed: 2750 rpm
